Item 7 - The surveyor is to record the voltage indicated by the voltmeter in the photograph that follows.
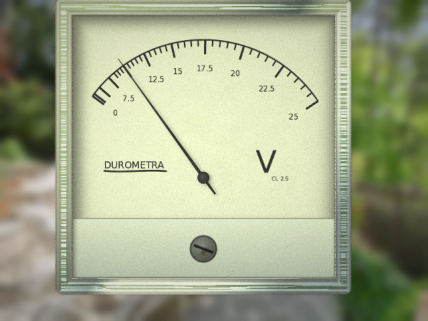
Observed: 10 V
